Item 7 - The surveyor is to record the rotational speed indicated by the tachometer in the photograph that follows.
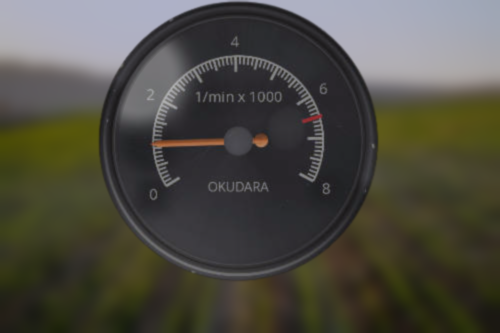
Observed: 1000 rpm
